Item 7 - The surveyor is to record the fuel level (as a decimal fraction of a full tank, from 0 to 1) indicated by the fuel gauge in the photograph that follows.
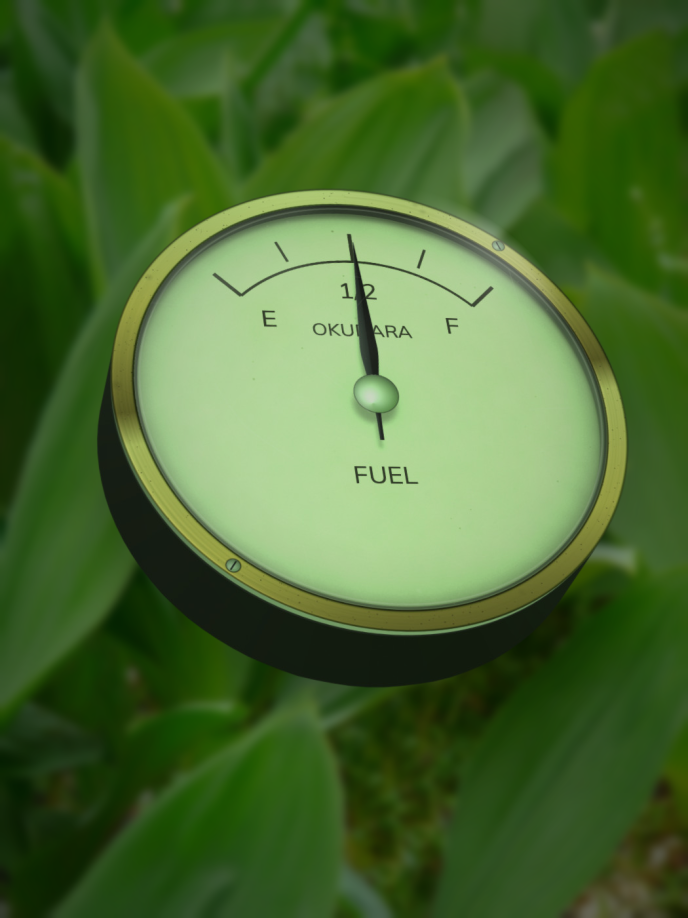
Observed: 0.5
